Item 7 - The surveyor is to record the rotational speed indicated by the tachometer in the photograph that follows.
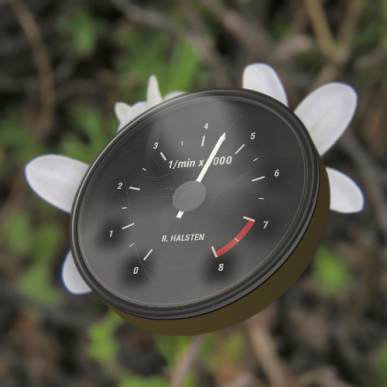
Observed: 4500 rpm
